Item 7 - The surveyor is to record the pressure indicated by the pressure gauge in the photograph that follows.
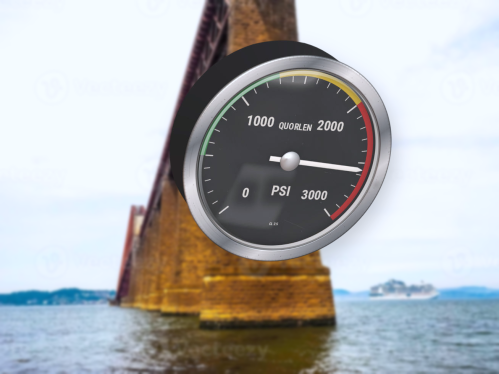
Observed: 2550 psi
